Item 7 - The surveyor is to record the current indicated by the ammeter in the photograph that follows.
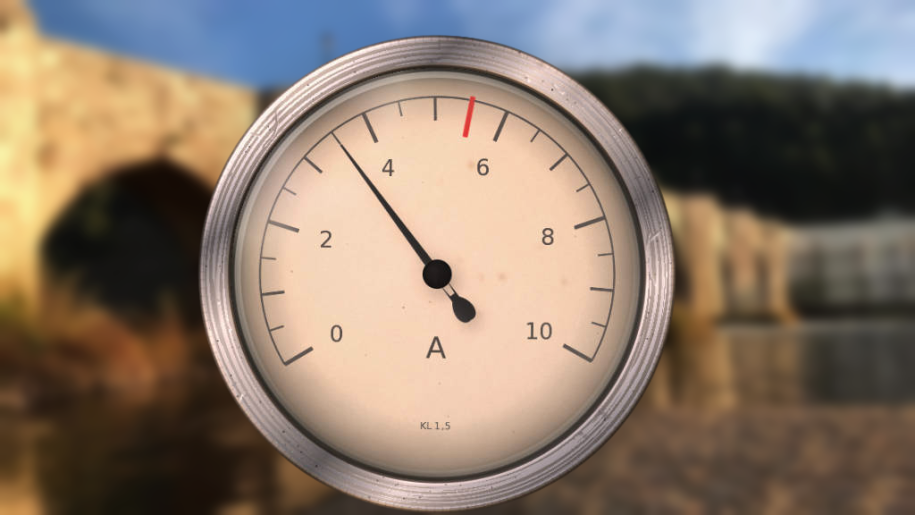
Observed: 3.5 A
